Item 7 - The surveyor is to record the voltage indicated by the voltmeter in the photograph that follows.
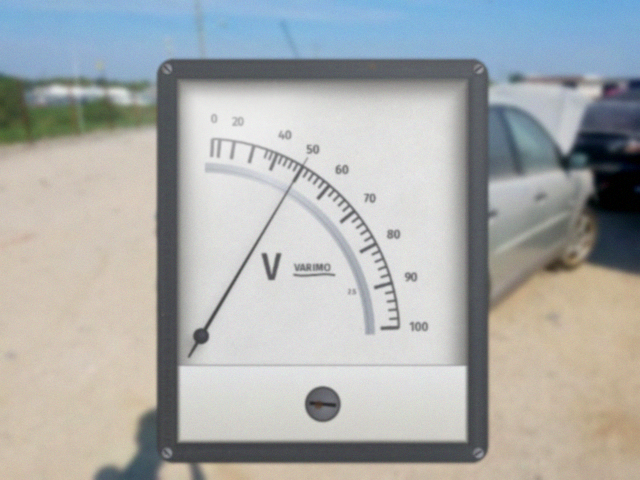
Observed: 50 V
